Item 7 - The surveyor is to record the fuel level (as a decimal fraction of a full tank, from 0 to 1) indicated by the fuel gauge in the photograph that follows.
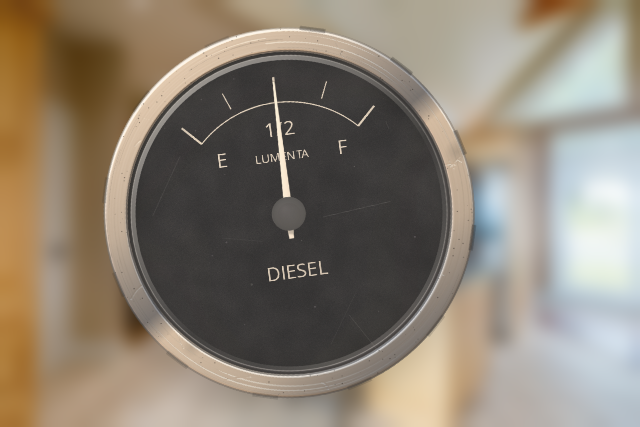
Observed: 0.5
